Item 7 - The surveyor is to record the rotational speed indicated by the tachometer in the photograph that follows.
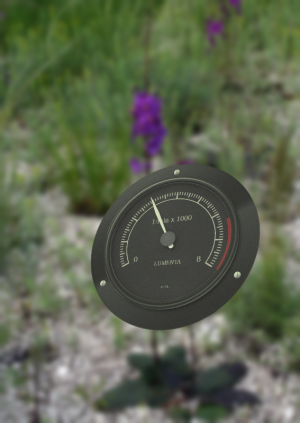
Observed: 3000 rpm
